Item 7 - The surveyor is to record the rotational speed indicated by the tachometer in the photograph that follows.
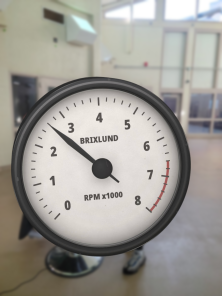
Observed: 2600 rpm
